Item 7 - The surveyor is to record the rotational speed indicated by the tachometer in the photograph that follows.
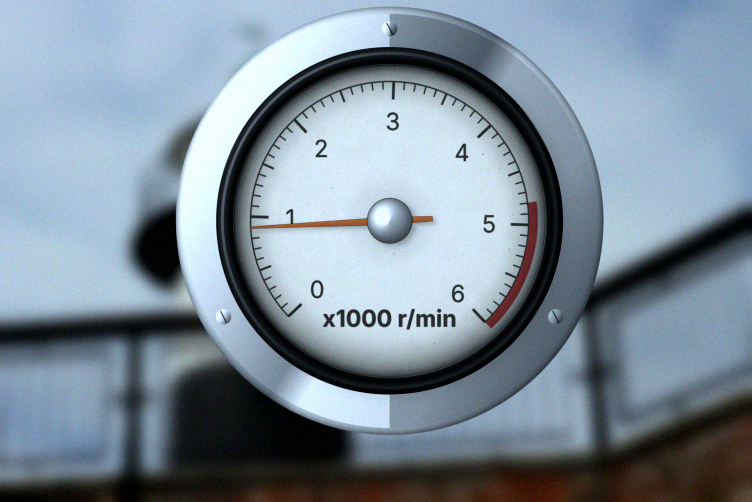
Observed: 900 rpm
